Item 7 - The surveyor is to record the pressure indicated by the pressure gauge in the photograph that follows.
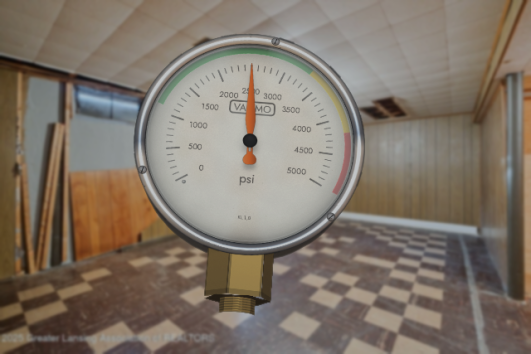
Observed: 2500 psi
